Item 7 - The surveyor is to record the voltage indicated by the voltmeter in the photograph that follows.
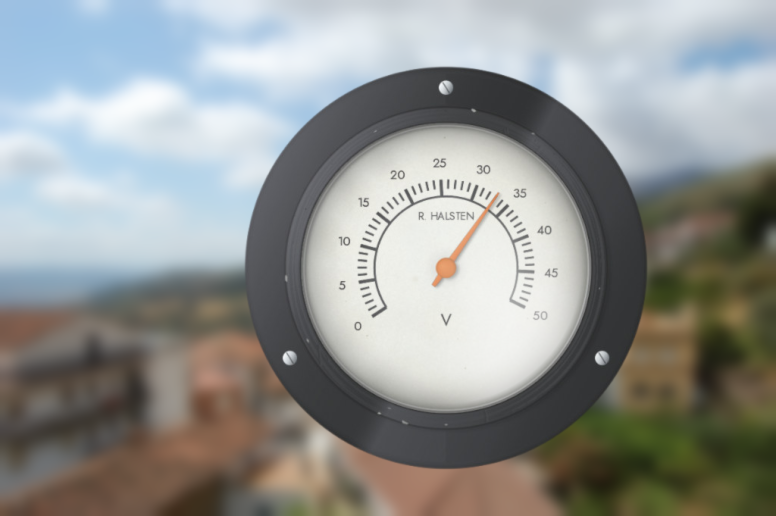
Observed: 33 V
